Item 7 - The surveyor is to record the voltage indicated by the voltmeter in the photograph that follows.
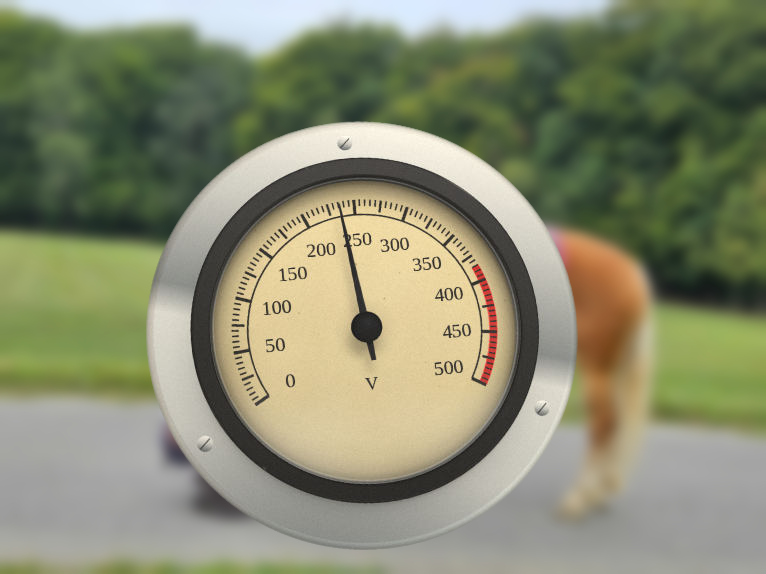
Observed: 235 V
